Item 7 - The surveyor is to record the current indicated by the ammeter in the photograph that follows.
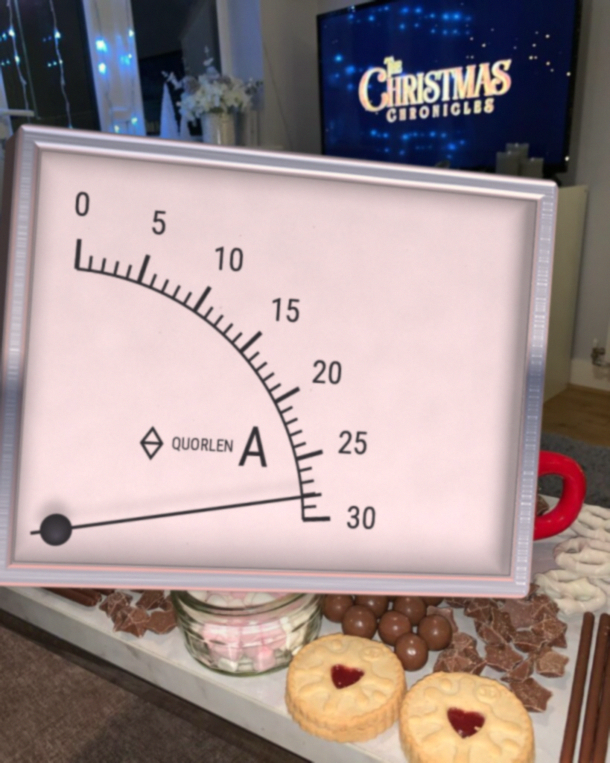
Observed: 28 A
